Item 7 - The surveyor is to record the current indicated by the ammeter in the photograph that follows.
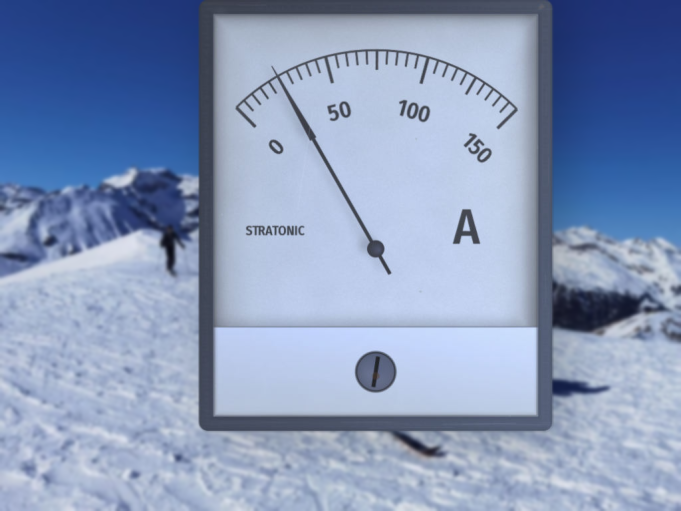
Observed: 25 A
